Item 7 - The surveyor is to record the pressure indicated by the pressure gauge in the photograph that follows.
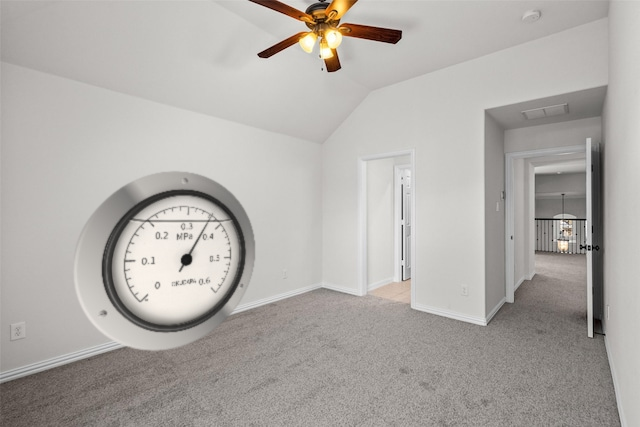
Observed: 0.36 MPa
